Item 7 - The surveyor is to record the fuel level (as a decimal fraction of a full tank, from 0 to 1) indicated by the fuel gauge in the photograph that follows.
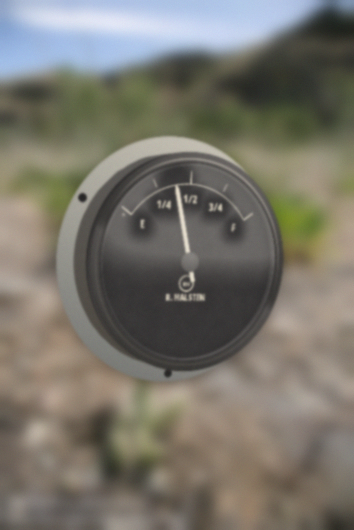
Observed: 0.375
